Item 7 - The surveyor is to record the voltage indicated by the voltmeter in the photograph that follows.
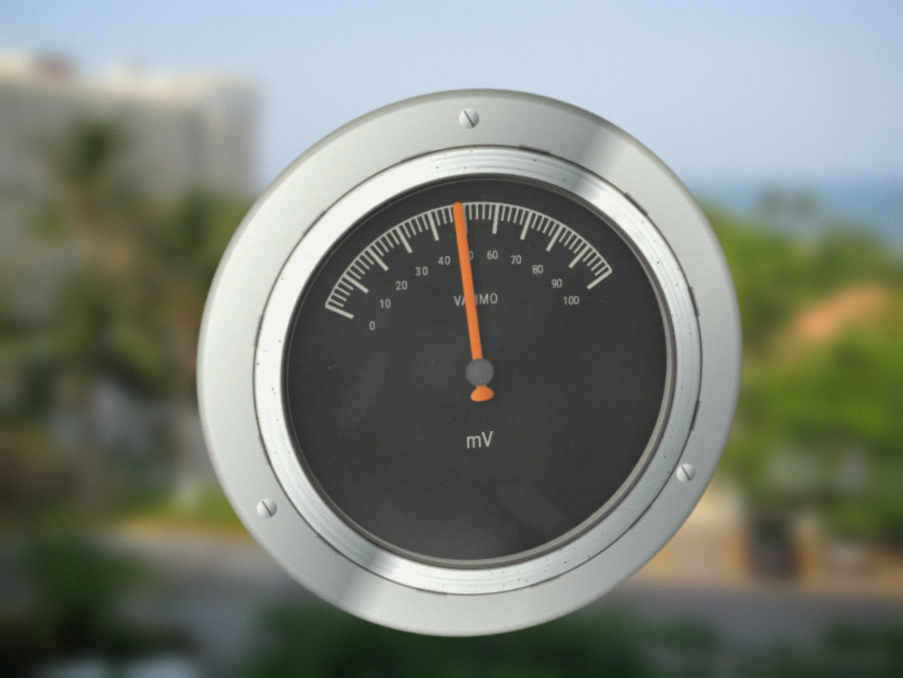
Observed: 48 mV
